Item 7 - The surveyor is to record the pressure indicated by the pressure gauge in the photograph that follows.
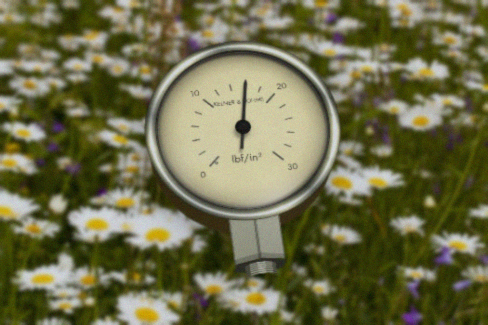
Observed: 16 psi
